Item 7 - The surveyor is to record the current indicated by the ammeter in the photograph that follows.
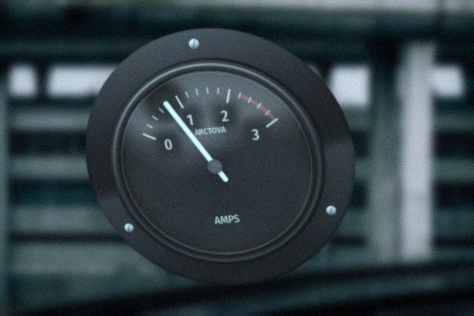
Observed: 0.8 A
